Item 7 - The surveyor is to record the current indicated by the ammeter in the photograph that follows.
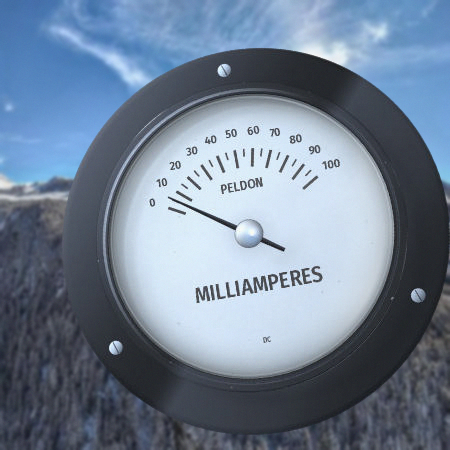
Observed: 5 mA
